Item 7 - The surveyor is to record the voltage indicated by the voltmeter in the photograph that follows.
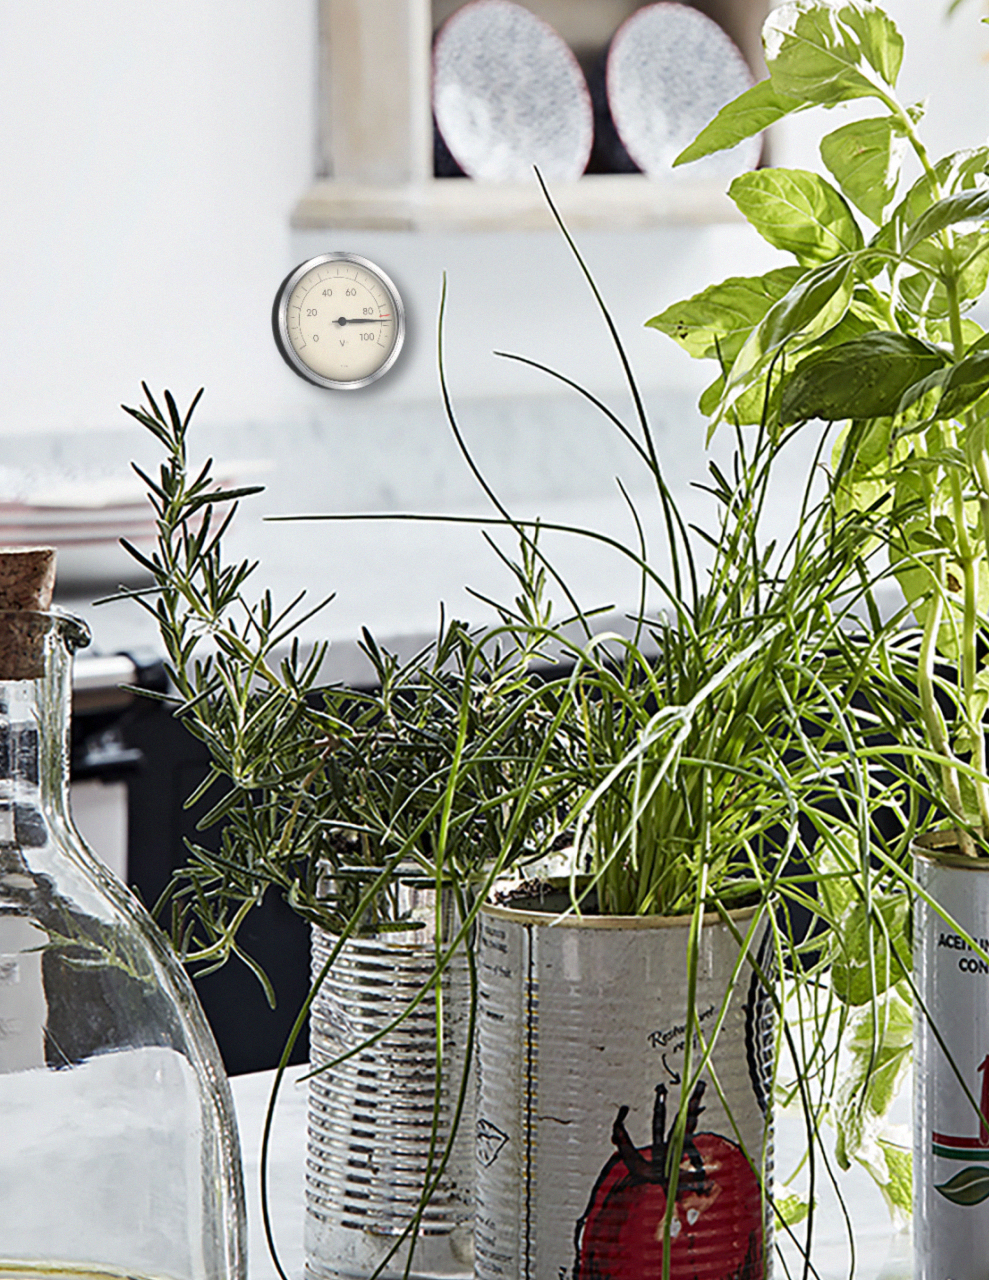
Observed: 87.5 V
